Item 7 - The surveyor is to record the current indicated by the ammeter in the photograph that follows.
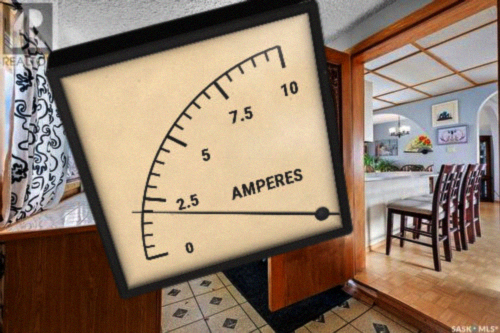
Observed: 2 A
